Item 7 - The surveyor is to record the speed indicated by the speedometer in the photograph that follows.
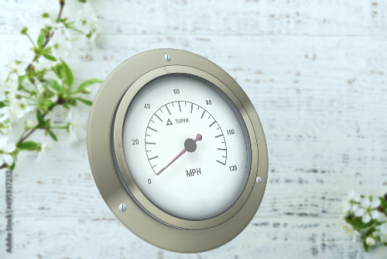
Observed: 0 mph
